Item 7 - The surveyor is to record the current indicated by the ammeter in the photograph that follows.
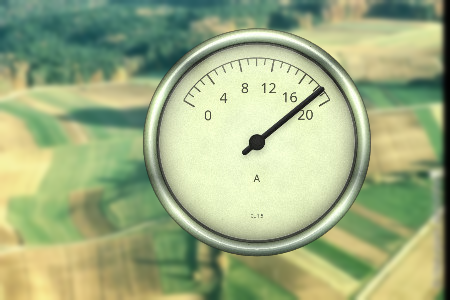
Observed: 18.5 A
